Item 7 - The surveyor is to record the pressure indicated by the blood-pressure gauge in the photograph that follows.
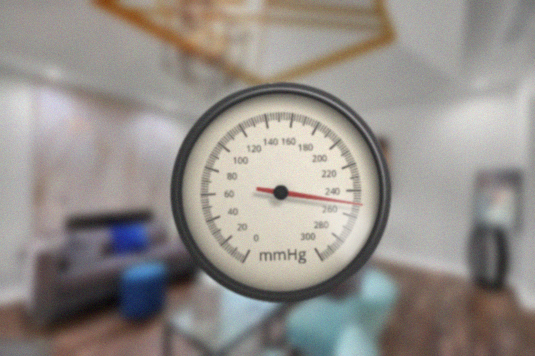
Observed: 250 mmHg
